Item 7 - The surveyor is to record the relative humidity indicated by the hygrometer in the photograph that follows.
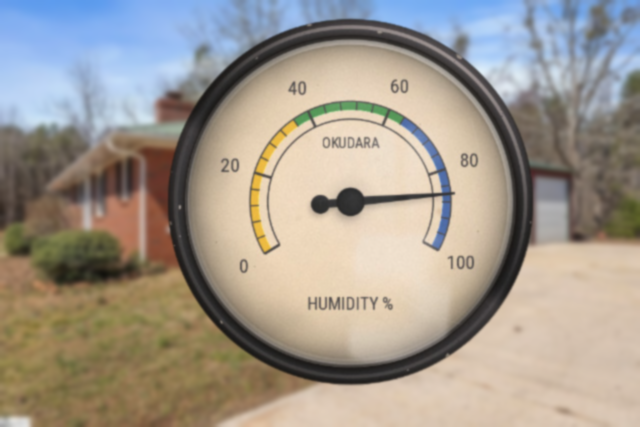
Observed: 86 %
